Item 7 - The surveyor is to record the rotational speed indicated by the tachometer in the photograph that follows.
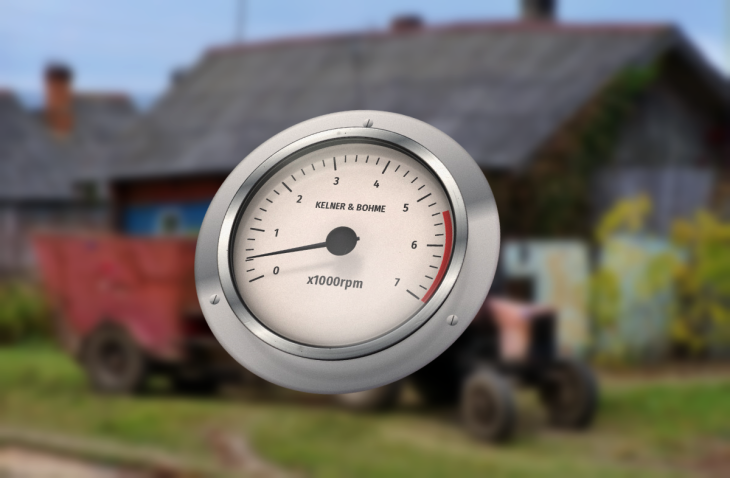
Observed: 400 rpm
